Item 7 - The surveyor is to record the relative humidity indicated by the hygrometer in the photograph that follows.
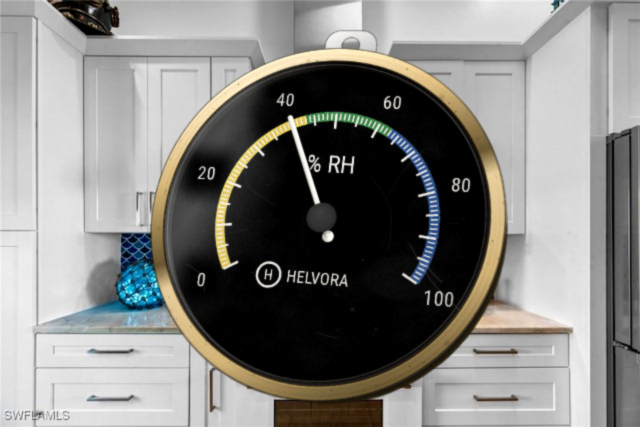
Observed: 40 %
